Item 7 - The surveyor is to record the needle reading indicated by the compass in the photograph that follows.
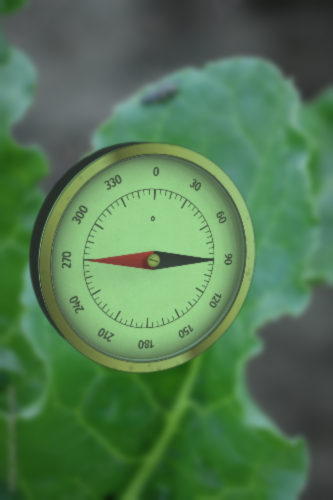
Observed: 270 °
